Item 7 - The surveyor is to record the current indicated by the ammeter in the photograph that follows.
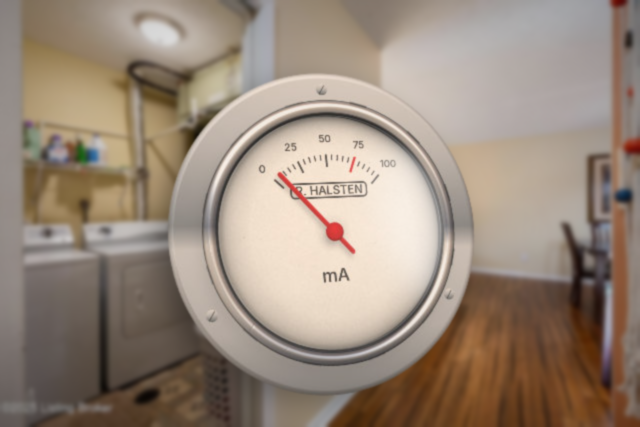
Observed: 5 mA
